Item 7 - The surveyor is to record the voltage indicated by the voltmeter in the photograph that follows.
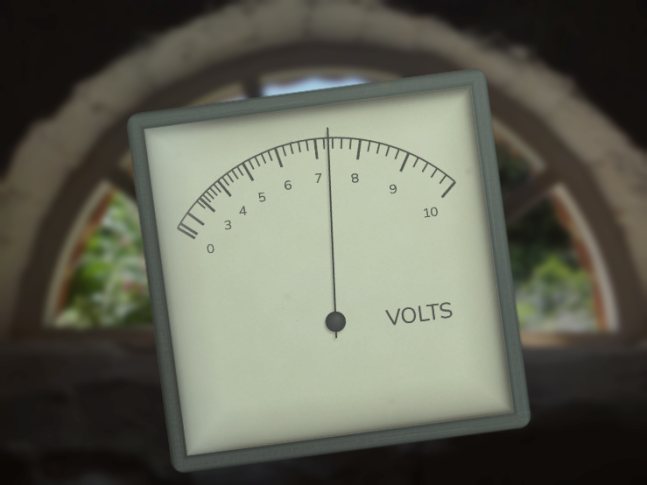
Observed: 7.3 V
